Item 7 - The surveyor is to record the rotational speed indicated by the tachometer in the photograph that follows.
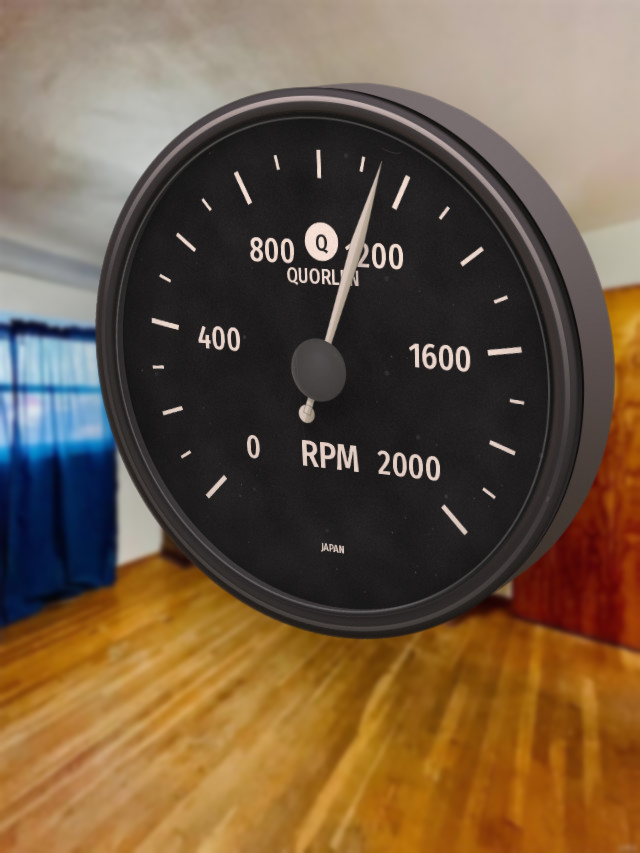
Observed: 1150 rpm
